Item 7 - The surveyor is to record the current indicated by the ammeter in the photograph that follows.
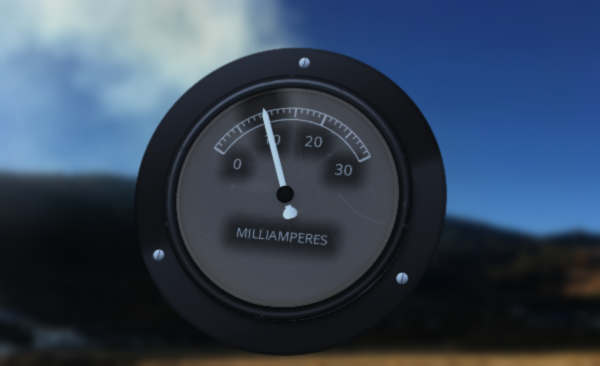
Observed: 10 mA
